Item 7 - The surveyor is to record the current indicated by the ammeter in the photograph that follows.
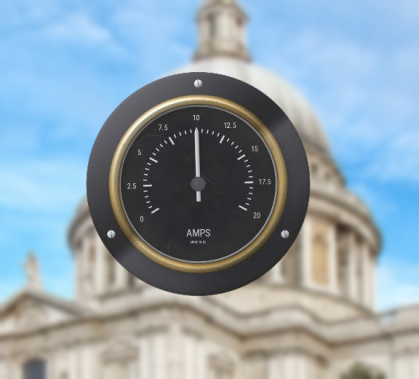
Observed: 10 A
